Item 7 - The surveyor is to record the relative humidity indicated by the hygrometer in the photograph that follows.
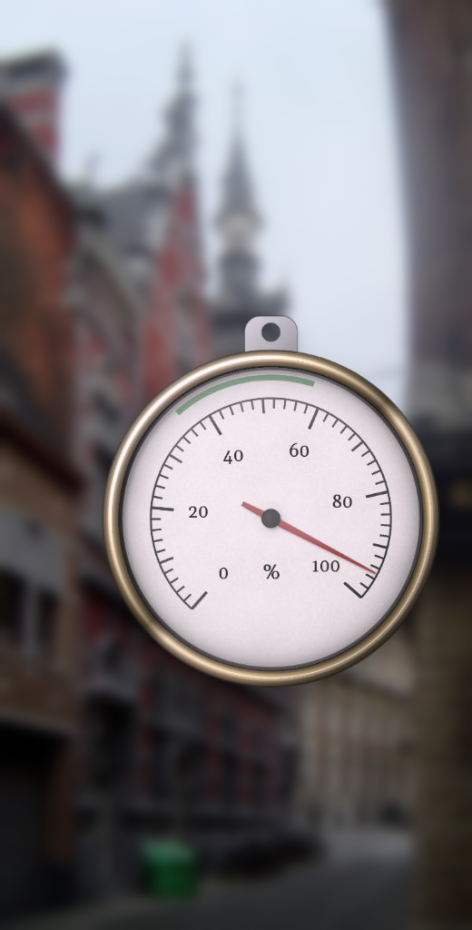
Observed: 95 %
